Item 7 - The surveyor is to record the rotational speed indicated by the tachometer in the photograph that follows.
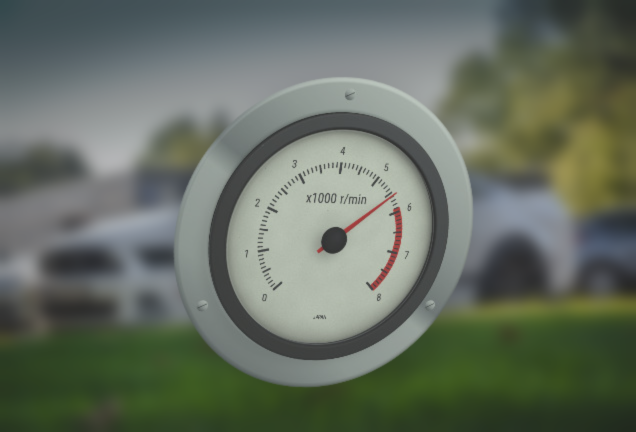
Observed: 5500 rpm
